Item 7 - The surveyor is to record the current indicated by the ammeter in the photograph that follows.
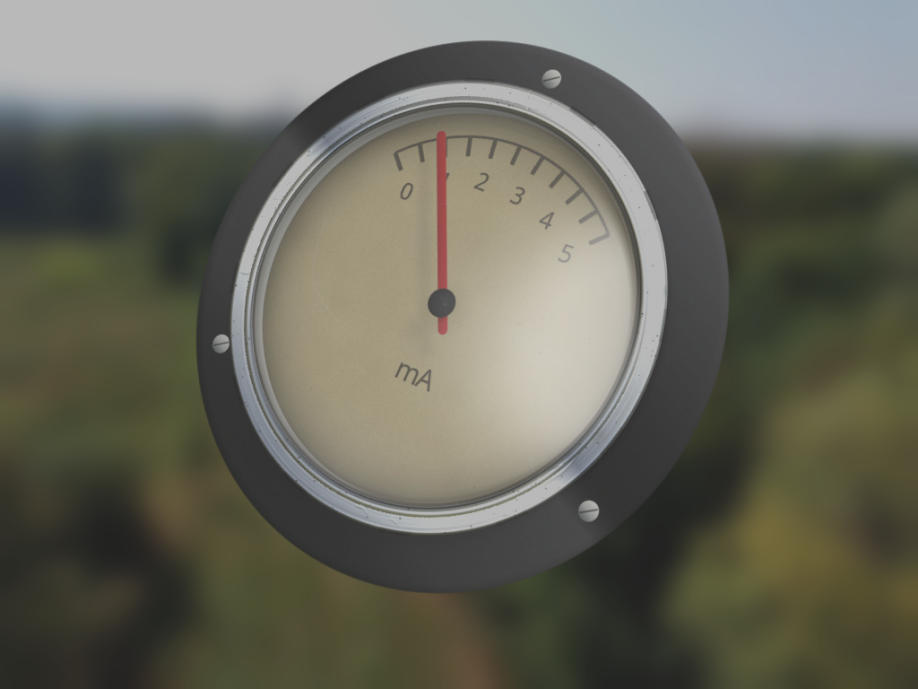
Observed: 1 mA
